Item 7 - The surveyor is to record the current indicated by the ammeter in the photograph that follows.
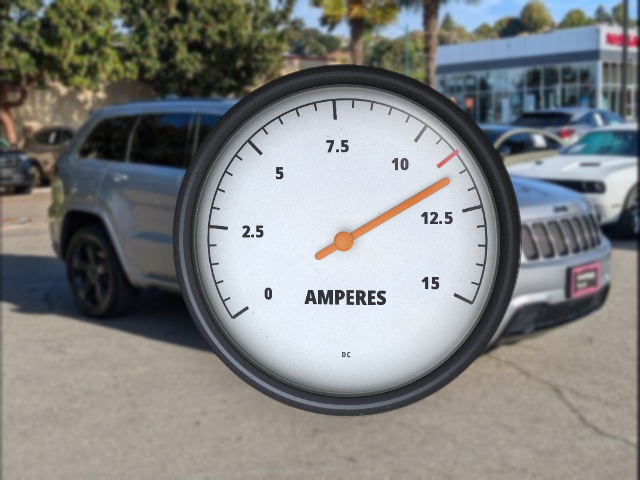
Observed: 11.5 A
